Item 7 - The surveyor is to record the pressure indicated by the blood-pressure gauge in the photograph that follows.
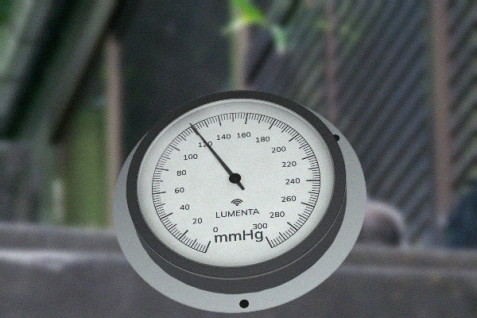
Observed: 120 mmHg
